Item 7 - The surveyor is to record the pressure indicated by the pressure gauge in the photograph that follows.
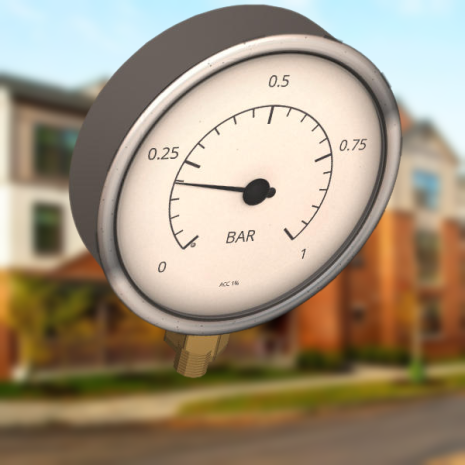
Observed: 0.2 bar
